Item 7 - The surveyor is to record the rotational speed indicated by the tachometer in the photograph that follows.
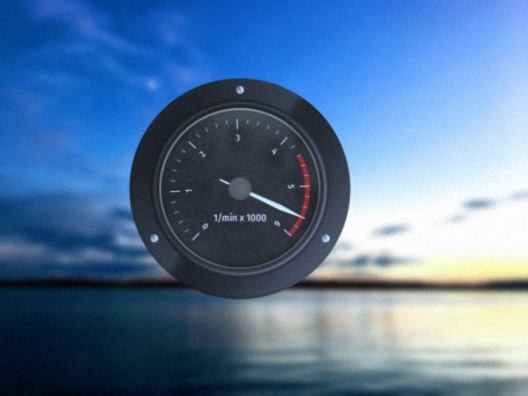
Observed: 5600 rpm
